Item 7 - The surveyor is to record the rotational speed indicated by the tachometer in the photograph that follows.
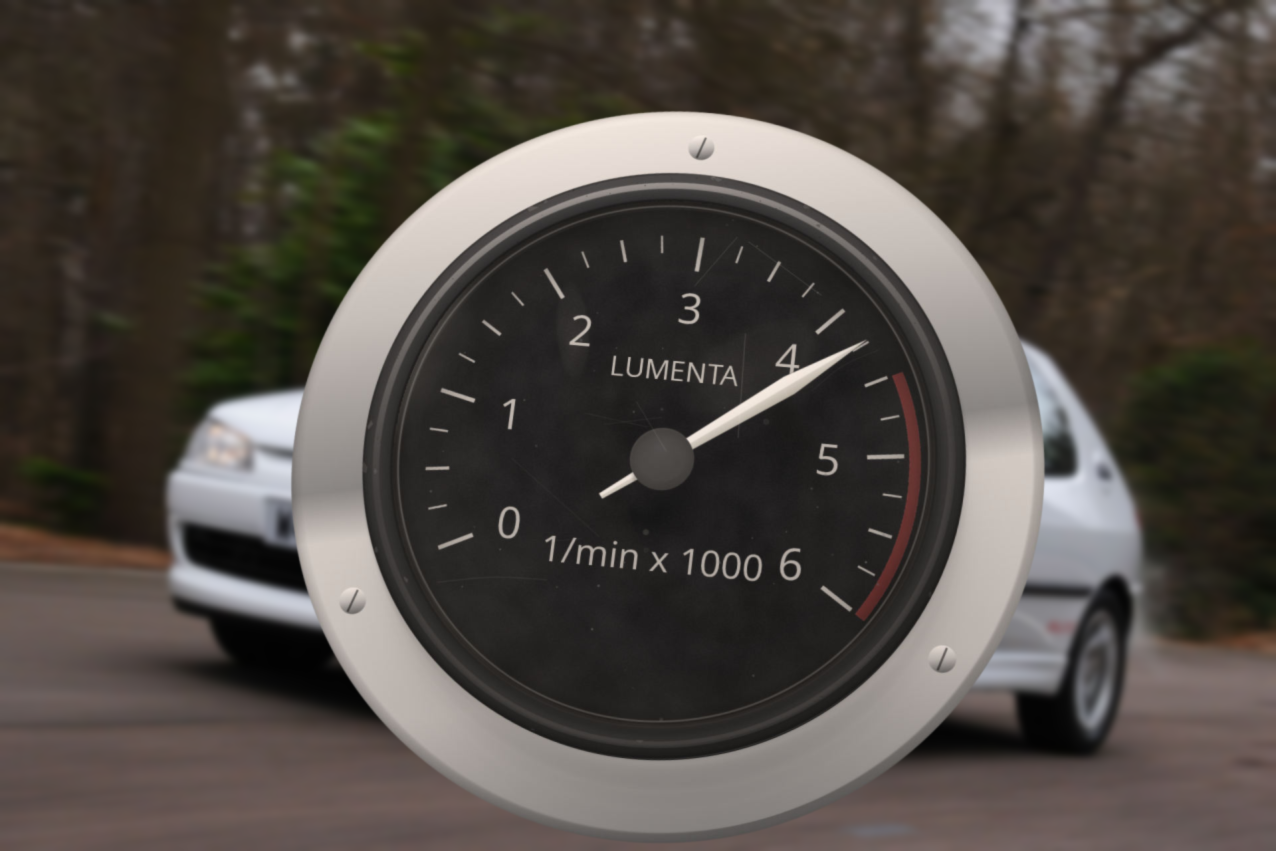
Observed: 4250 rpm
